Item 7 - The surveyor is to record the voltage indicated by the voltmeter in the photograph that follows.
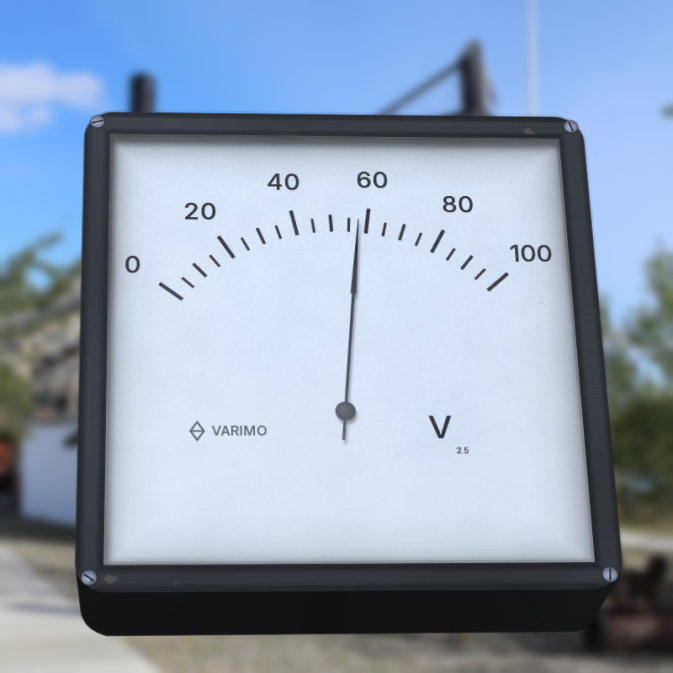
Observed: 57.5 V
